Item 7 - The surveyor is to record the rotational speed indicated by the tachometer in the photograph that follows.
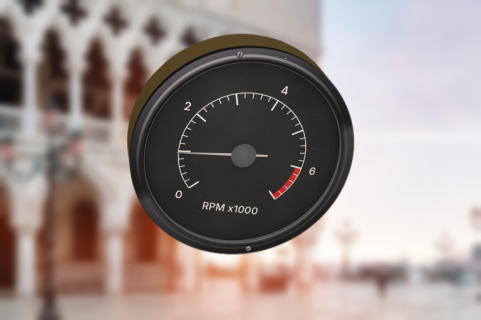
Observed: 1000 rpm
